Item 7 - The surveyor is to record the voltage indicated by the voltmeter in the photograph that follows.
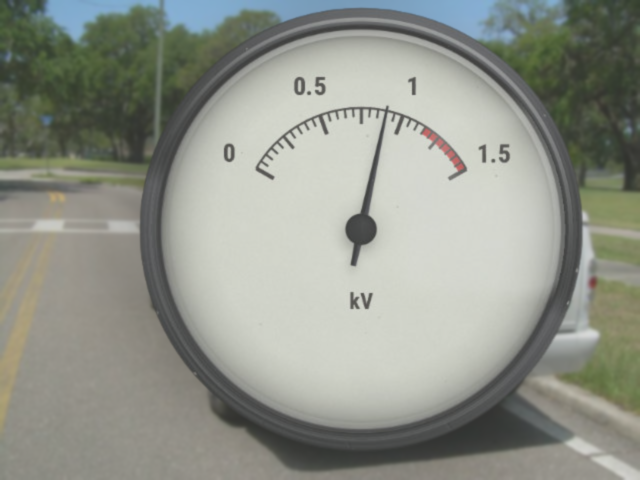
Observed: 0.9 kV
